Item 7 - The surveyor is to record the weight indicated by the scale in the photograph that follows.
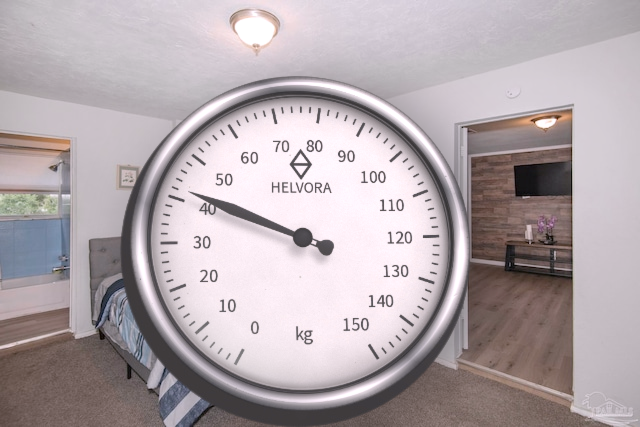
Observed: 42 kg
